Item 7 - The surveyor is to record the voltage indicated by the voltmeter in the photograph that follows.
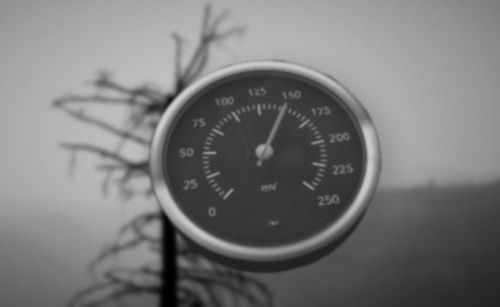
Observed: 150 mV
